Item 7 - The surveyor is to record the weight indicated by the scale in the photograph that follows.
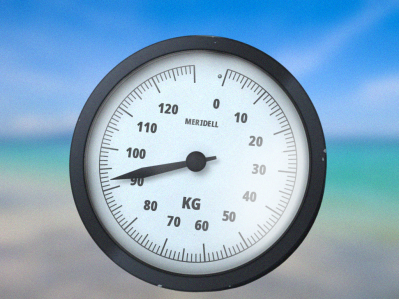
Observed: 92 kg
